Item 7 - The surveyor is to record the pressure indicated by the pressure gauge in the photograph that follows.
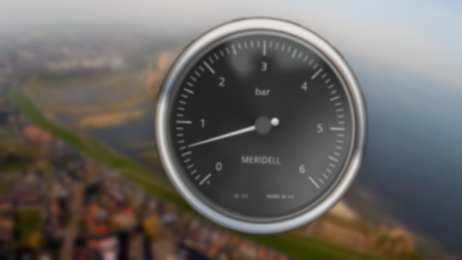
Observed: 0.6 bar
